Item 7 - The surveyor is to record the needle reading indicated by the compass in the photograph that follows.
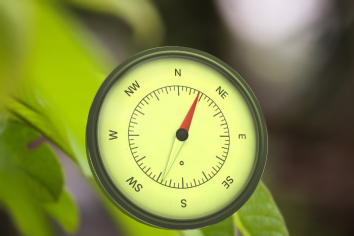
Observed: 25 °
